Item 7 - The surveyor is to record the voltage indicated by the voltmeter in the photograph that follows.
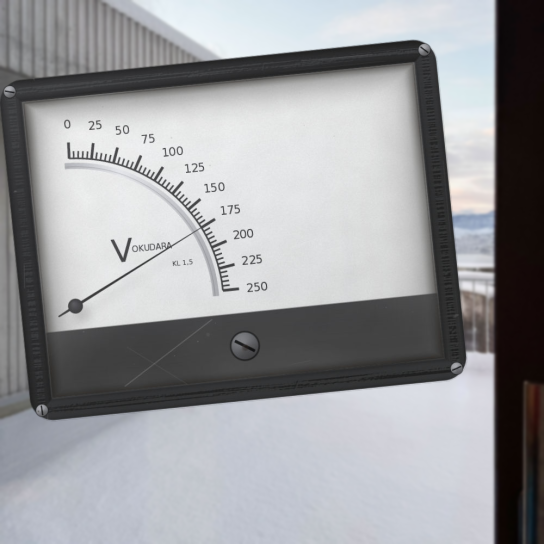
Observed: 175 V
